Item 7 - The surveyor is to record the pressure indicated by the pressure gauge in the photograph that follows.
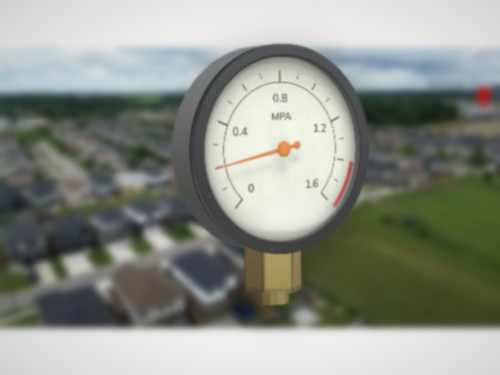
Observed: 0.2 MPa
